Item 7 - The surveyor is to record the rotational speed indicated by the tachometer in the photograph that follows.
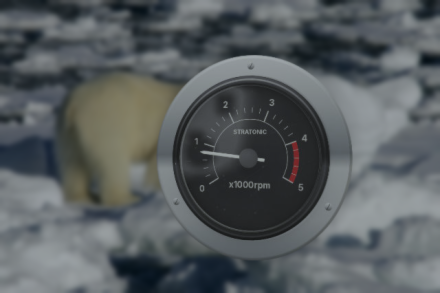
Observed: 800 rpm
